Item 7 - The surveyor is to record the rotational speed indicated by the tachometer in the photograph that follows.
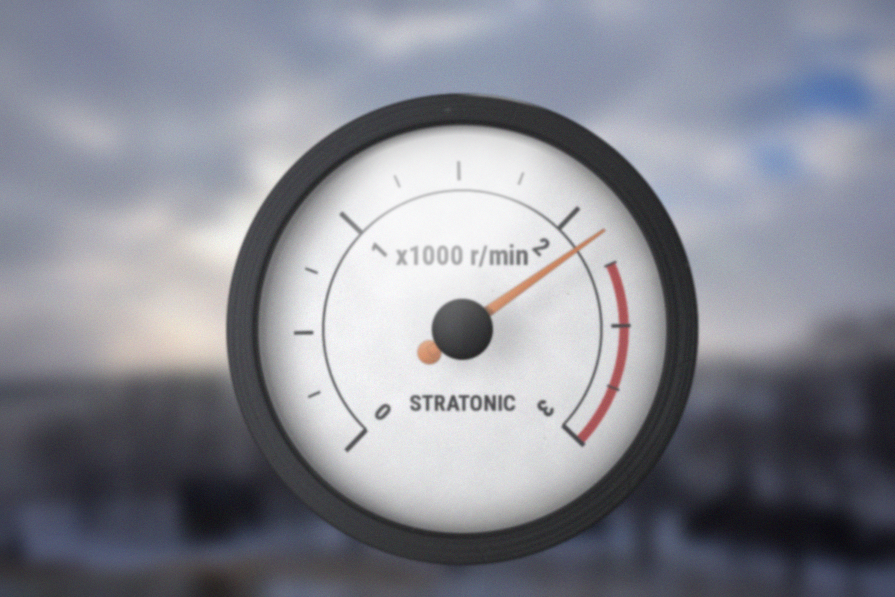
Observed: 2125 rpm
